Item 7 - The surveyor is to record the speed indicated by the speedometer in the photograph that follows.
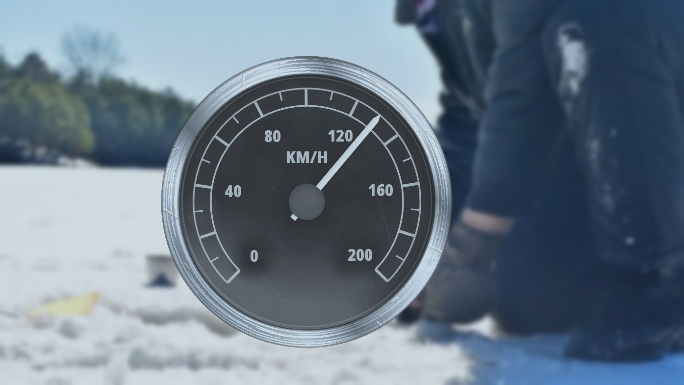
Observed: 130 km/h
